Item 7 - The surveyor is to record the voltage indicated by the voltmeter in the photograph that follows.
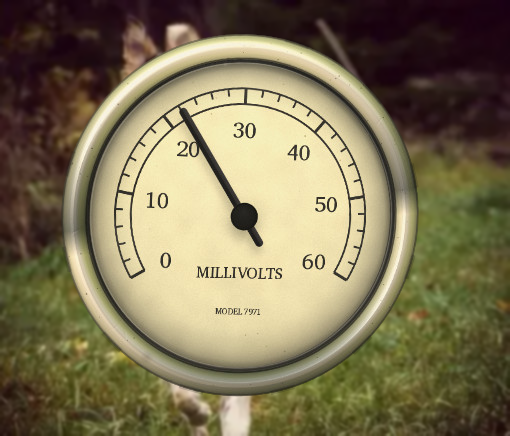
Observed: 22 mV
